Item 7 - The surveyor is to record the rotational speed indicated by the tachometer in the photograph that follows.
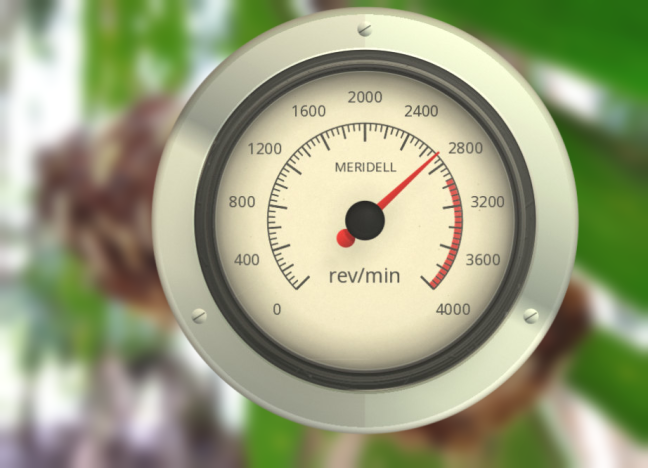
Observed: 2700 rpm
